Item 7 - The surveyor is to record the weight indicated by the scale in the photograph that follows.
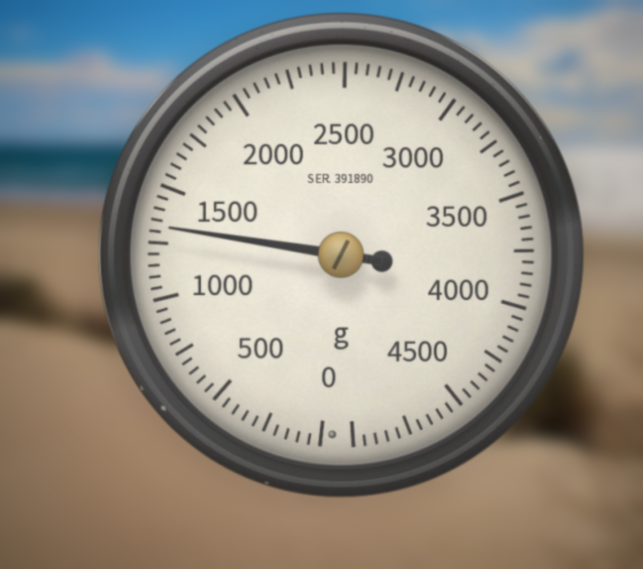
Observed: 1325 g
